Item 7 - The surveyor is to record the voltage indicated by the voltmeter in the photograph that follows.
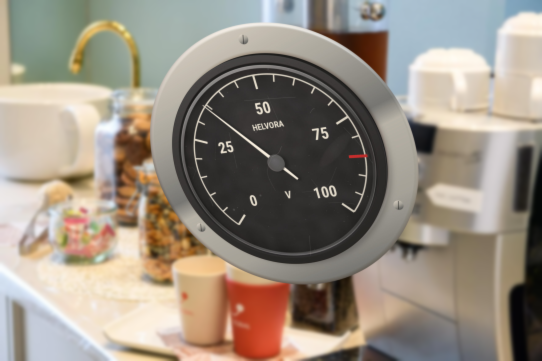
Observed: 35 V
